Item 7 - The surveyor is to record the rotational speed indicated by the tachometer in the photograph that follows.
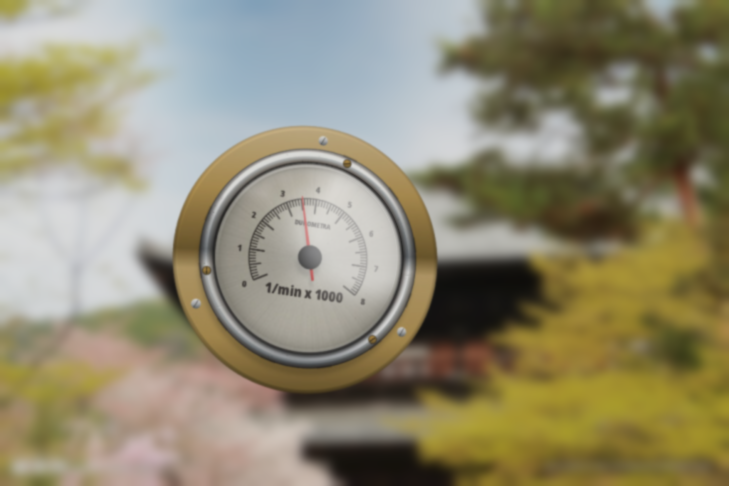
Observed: 3500 rpm
